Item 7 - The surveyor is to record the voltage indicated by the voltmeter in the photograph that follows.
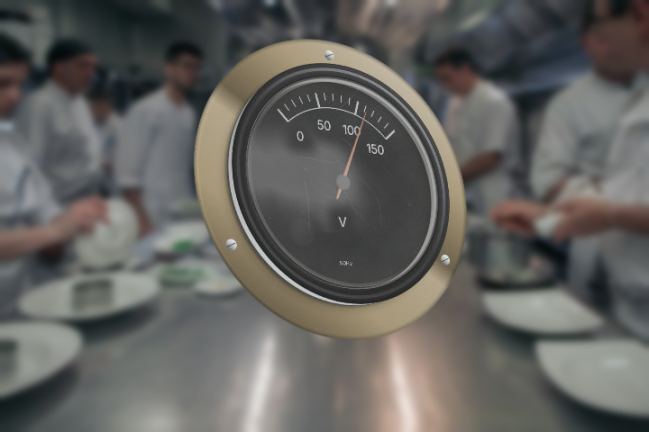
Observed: 110 V
